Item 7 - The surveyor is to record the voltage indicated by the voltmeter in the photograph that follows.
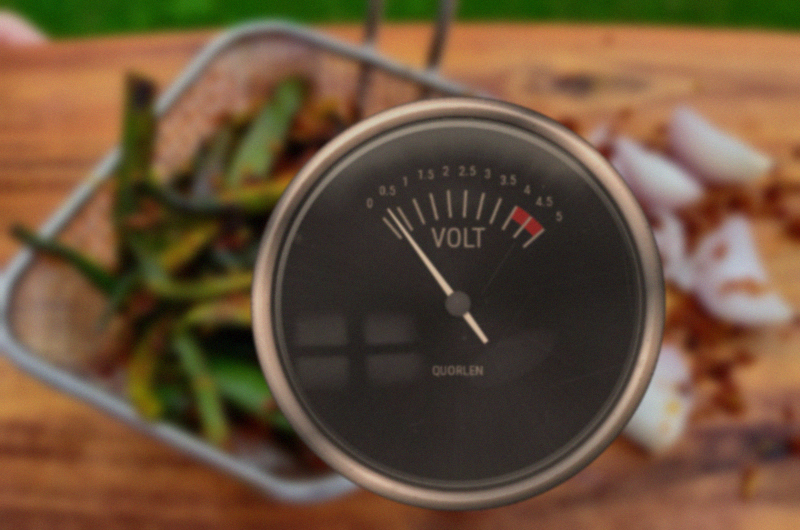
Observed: 0.25 V
